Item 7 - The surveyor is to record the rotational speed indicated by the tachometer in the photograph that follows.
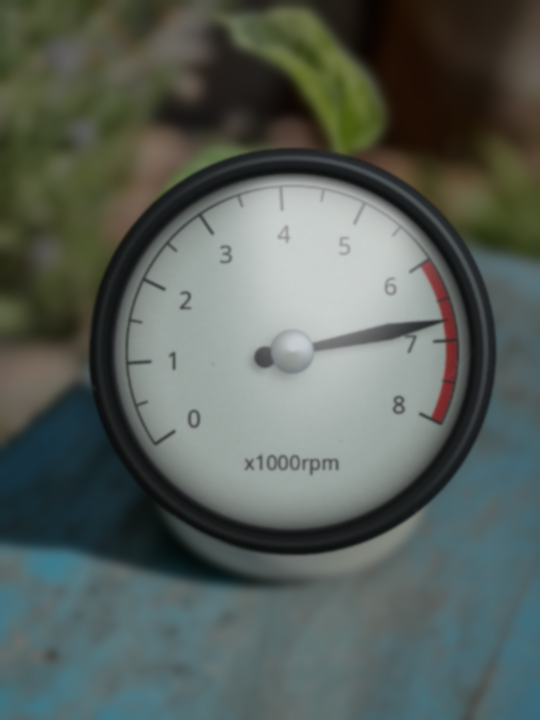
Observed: 6750 rpm
